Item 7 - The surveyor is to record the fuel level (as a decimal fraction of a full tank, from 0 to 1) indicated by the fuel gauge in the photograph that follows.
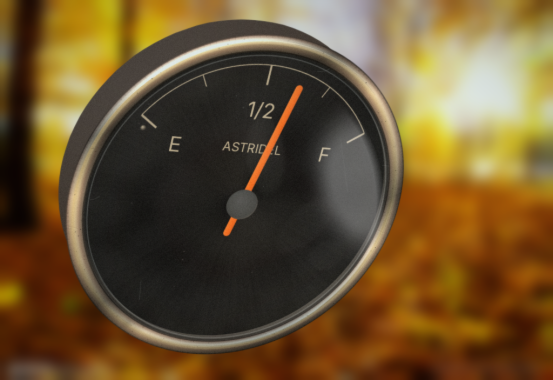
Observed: 0.625
